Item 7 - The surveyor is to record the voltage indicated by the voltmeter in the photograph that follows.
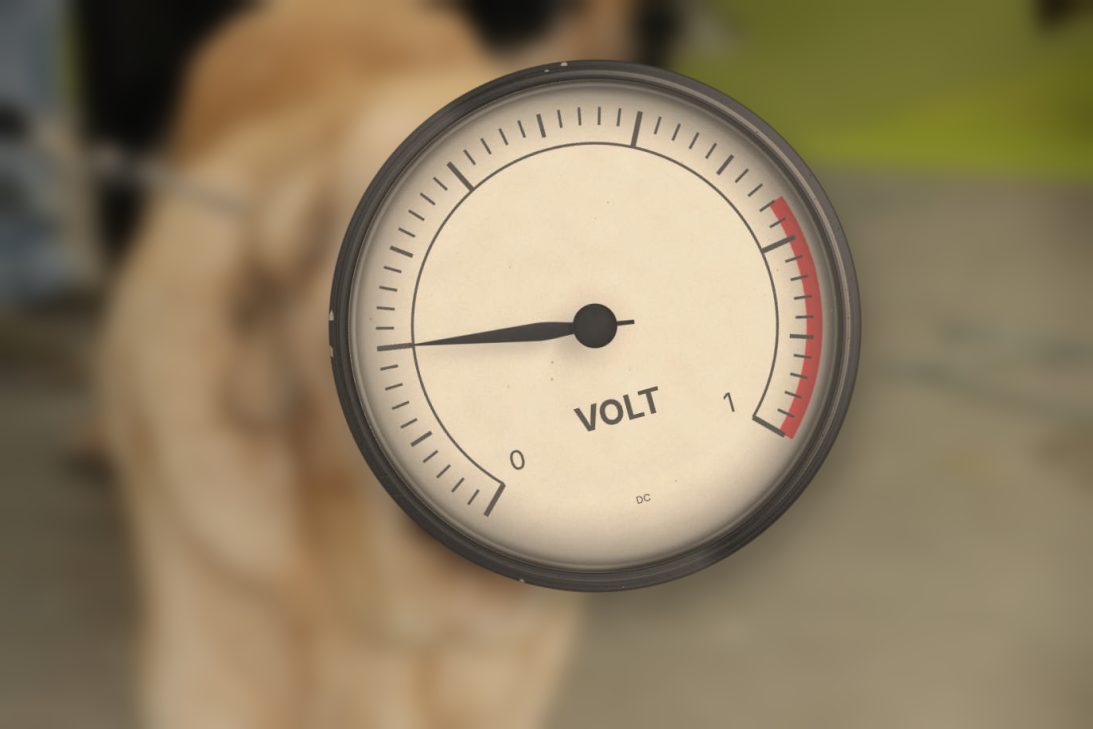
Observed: 0.2 V
